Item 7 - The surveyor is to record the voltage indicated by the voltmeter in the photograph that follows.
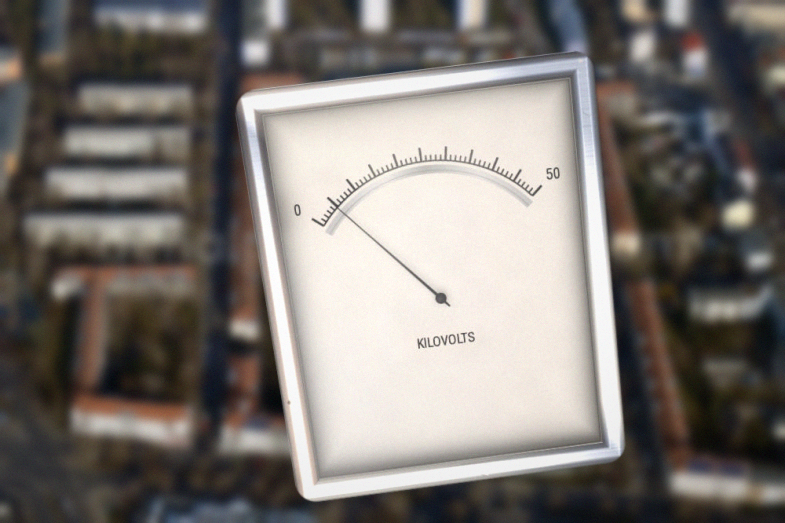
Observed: 5 kV
